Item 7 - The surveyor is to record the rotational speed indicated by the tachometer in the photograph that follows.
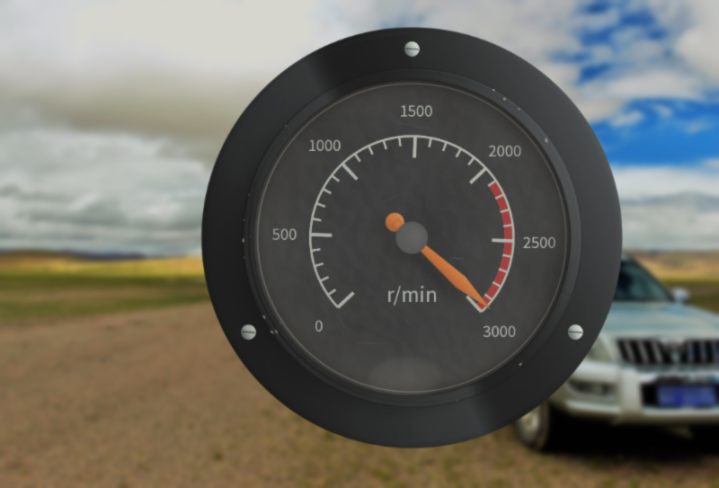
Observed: 2950 rpm
